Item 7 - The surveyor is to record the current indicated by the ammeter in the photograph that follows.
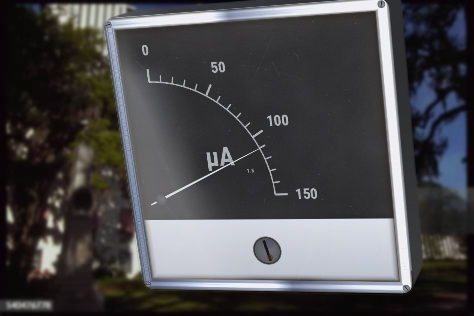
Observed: 110 µA
